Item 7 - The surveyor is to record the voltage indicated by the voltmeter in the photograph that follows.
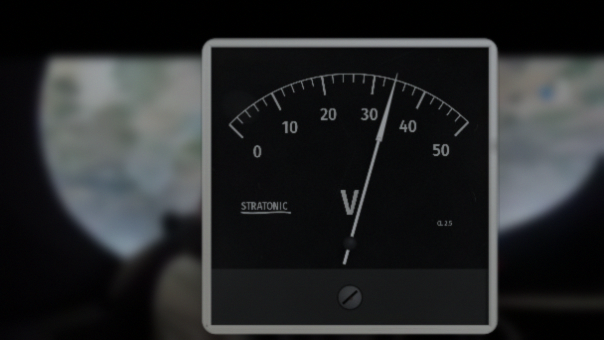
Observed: 34 V
